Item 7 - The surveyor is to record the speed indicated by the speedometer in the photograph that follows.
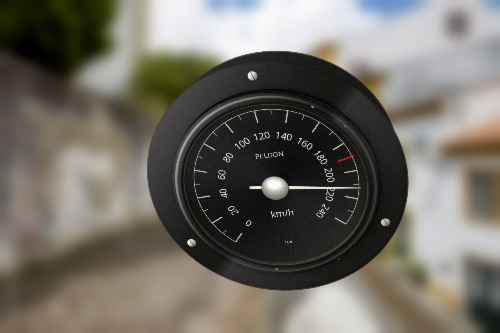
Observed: 210 km/h
